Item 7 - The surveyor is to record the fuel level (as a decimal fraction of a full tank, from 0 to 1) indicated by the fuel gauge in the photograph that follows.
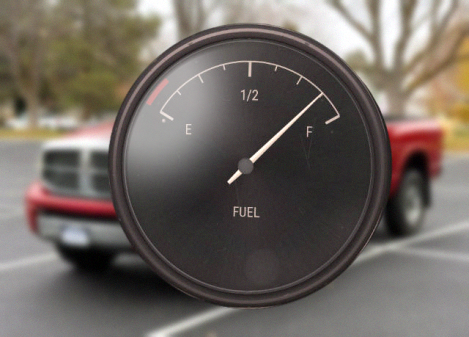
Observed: 0.875
